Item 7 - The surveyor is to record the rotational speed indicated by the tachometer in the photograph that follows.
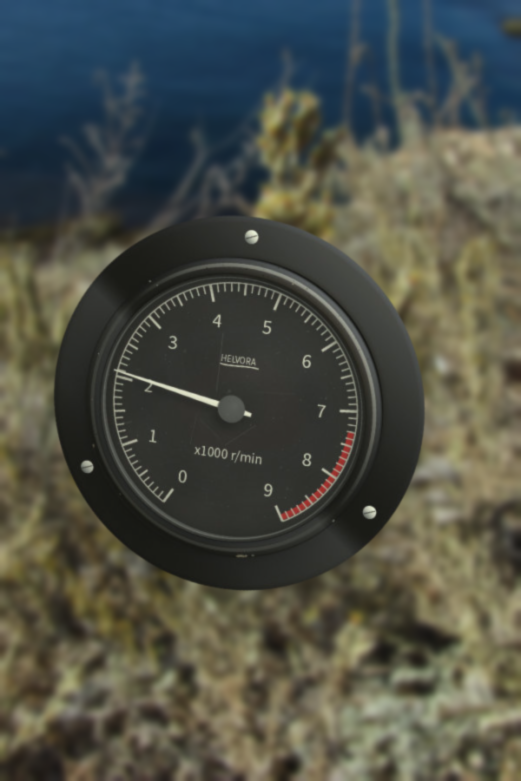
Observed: 2100 rpm
